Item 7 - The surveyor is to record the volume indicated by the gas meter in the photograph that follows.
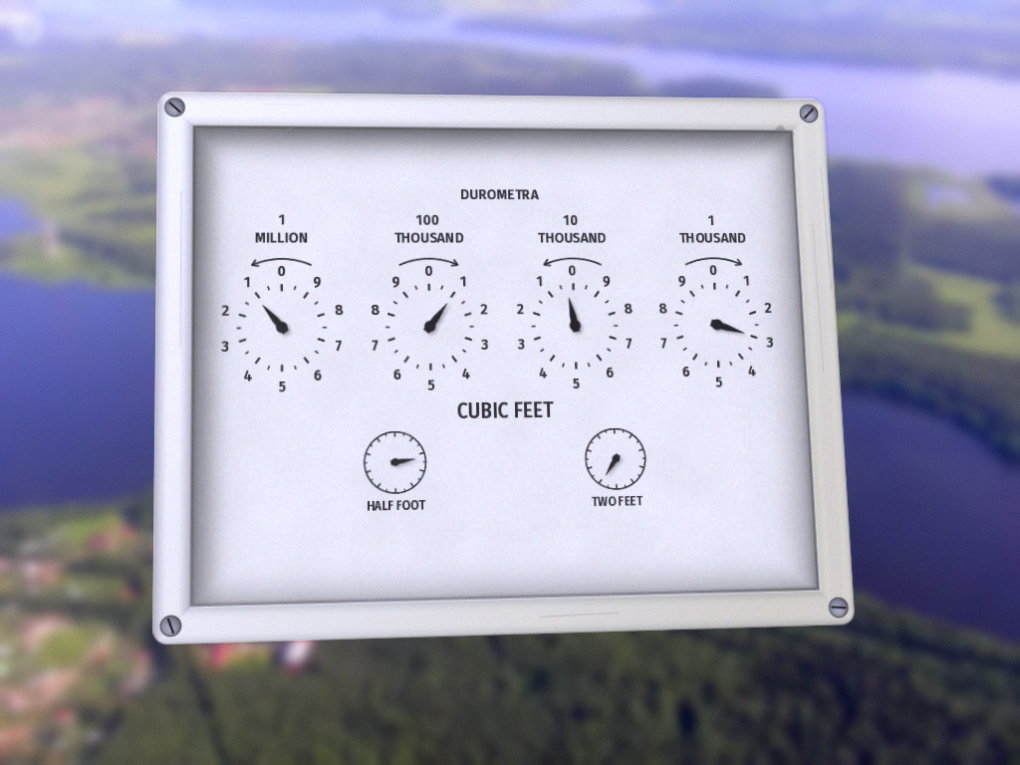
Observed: 110300 ft³
